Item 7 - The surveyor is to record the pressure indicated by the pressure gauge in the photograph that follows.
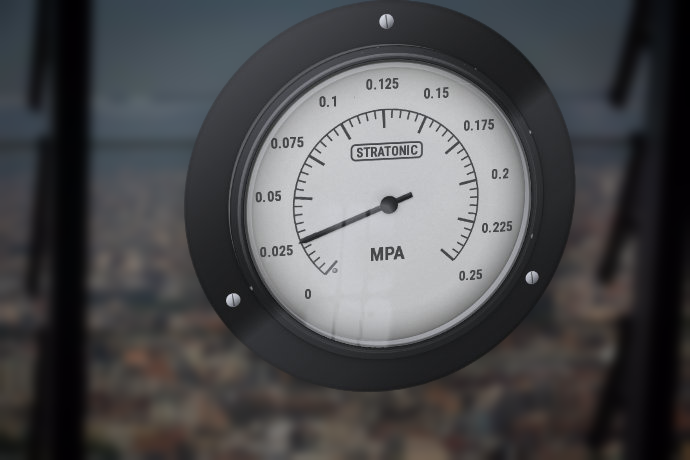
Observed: 0.025 MPa
